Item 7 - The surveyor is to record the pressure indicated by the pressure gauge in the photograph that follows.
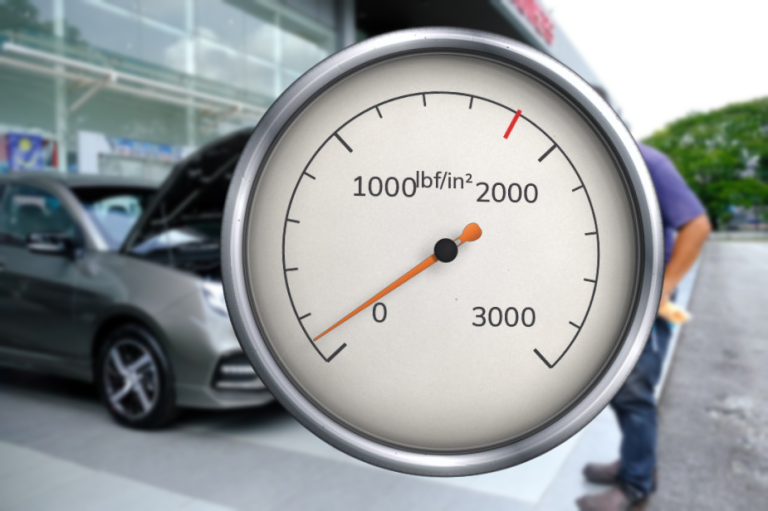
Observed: 100 psi
